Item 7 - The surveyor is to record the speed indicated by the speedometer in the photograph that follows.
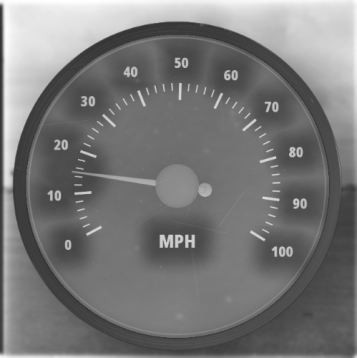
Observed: 15 mph
